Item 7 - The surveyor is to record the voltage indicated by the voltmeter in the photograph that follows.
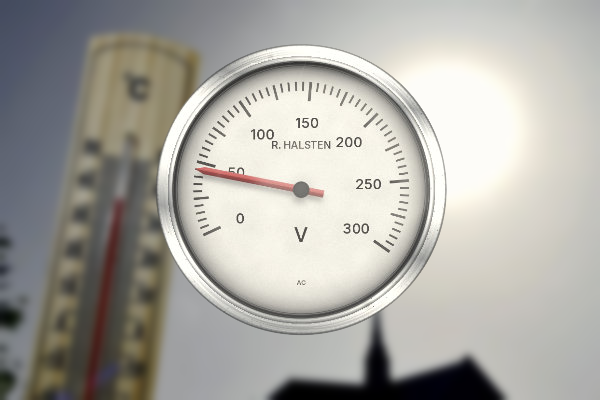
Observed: 45 V
